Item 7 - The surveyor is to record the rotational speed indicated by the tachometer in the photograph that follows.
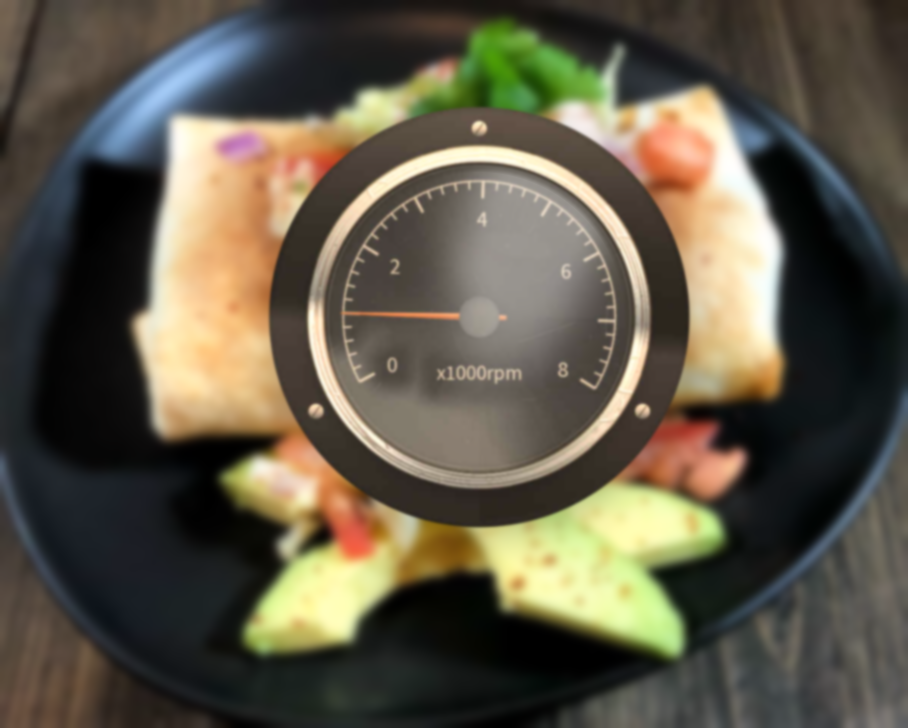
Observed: 1000 rpm
